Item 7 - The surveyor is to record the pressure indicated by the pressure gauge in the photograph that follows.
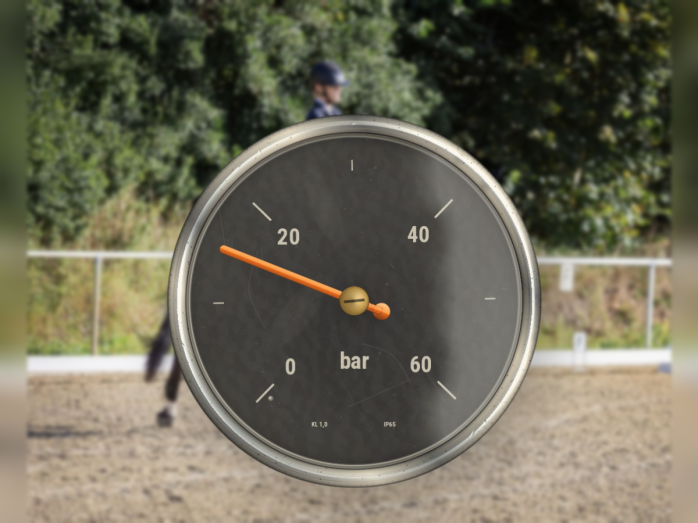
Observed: 15 bar
